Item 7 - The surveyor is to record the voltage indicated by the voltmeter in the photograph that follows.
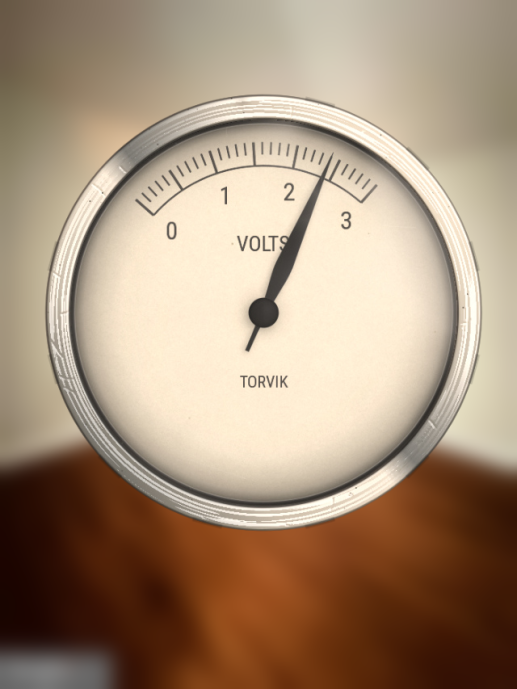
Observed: 2.4 V
